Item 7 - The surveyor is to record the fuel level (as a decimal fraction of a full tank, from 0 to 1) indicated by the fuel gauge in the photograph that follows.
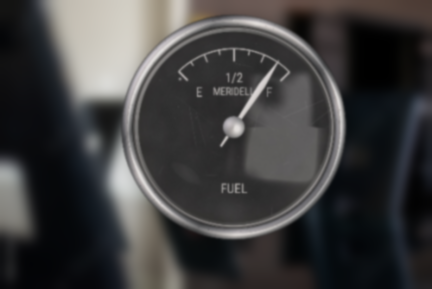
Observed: 0.875
